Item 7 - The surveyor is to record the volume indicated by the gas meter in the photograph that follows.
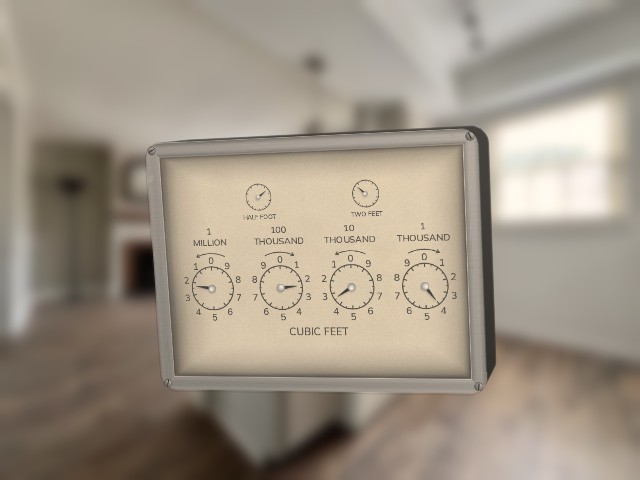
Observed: 223400 ft³
